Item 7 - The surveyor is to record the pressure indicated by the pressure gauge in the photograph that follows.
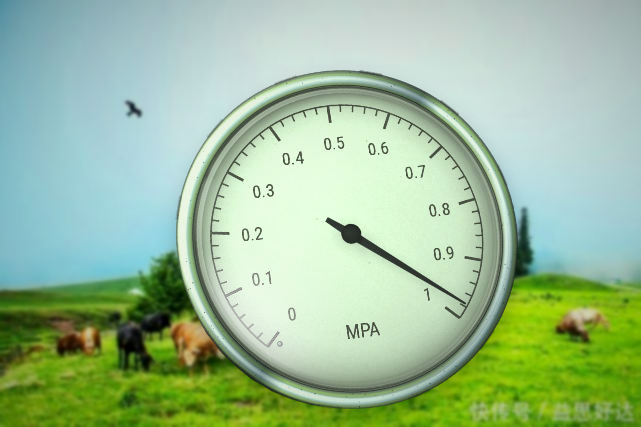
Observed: 0.98 MPa
